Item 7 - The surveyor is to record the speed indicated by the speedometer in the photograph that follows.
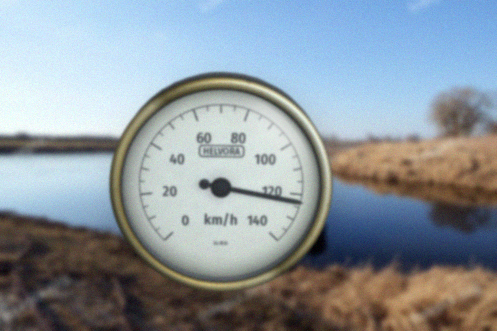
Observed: 122.5 km/h
